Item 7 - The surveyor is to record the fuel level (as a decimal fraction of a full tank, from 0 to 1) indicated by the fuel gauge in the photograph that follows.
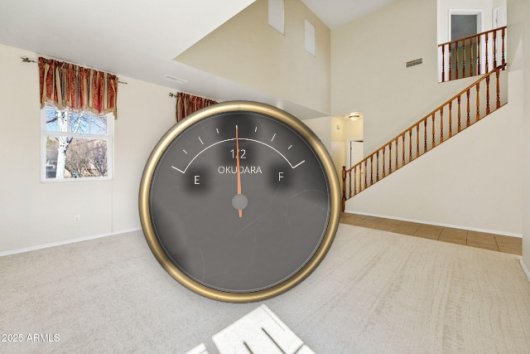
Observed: 0.5
